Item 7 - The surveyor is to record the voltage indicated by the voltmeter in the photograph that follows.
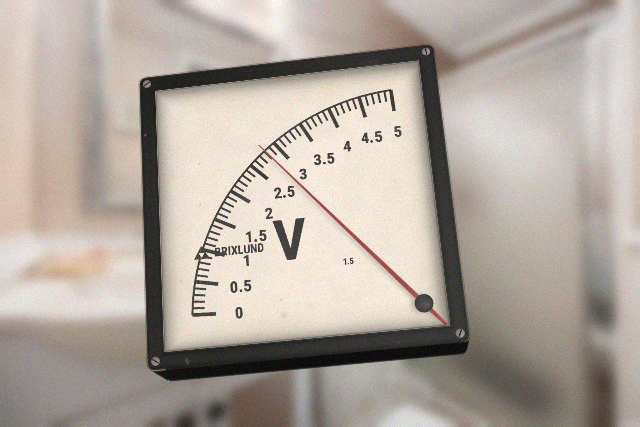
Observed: 2.8 V
